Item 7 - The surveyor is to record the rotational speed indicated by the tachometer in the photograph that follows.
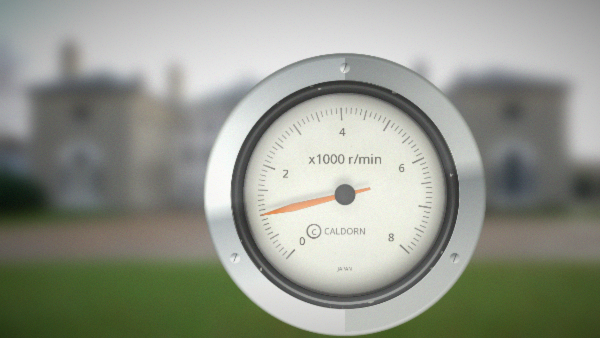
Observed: 1000 rpm
